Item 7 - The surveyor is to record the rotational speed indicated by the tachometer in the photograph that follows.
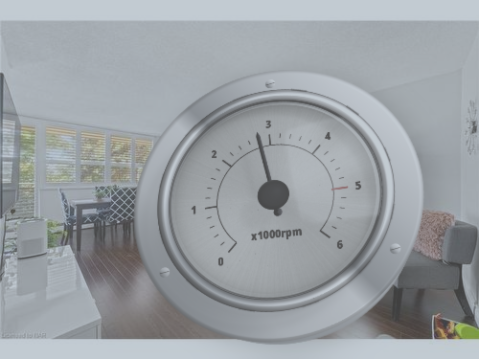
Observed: 2800 rpm
